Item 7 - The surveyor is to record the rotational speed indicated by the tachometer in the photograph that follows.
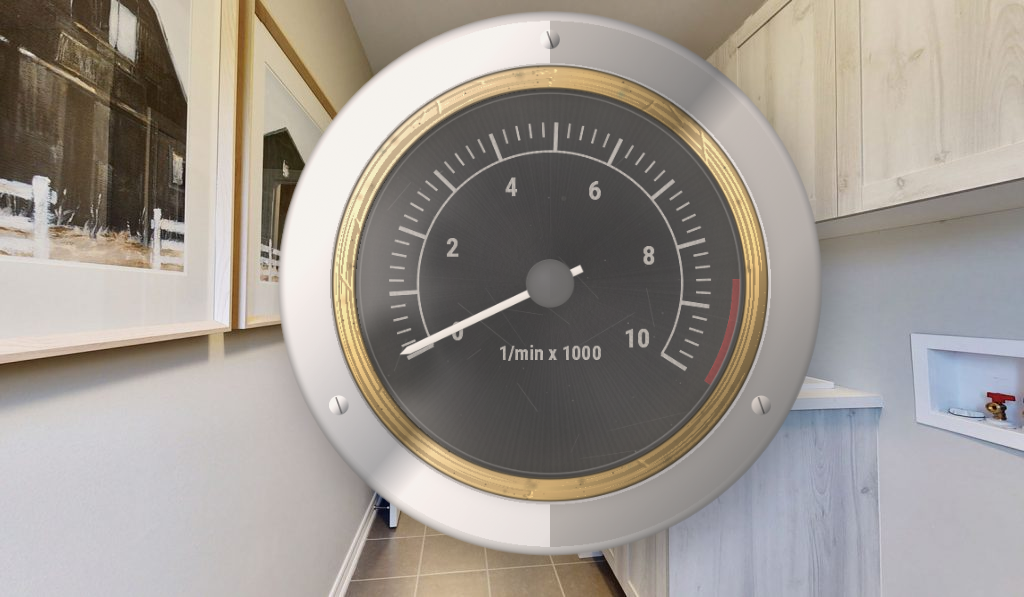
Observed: 100 rpm
